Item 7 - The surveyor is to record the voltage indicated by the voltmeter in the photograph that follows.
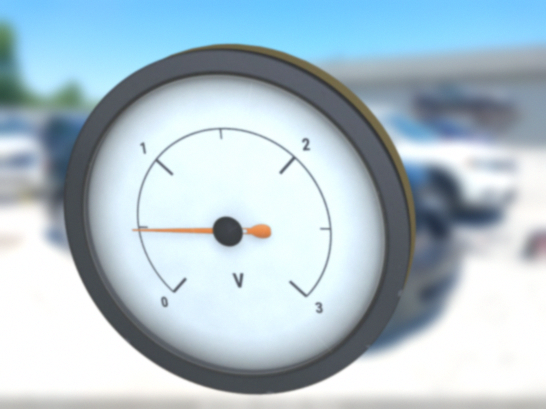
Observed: 0.5 V
